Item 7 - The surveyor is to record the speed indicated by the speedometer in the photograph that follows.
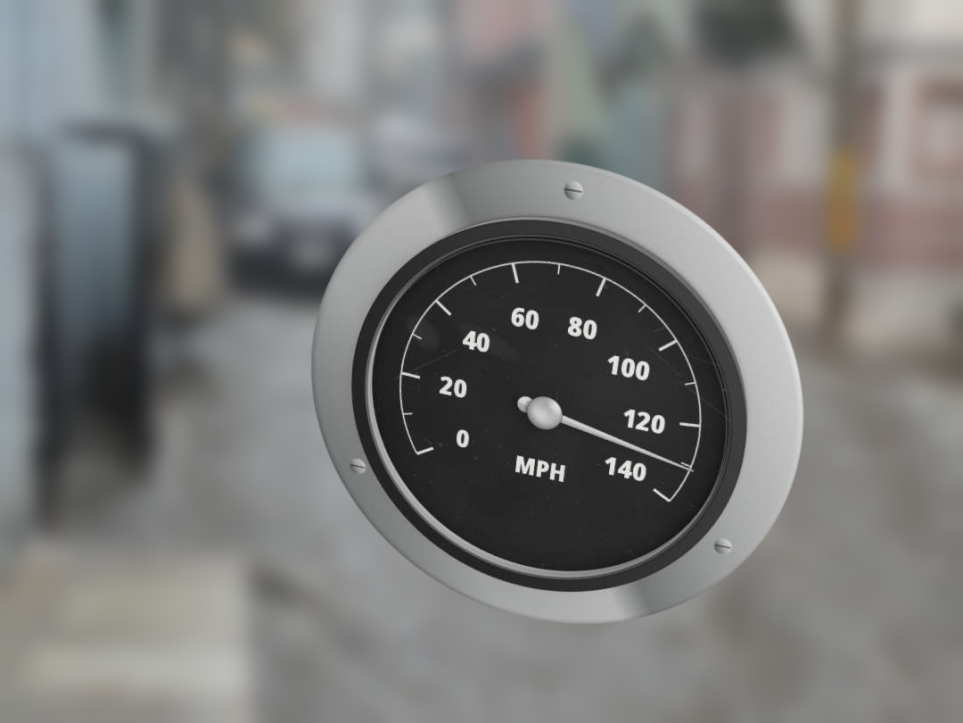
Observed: 130 mph
